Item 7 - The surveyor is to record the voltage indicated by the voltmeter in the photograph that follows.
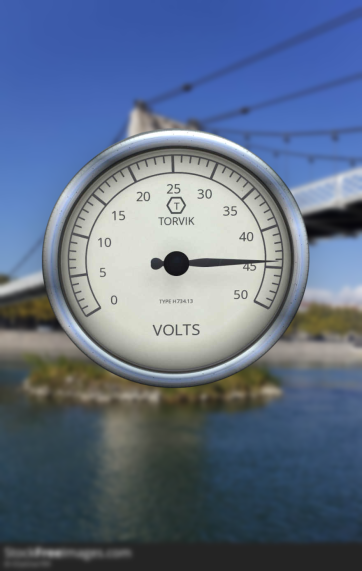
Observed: 44 V
